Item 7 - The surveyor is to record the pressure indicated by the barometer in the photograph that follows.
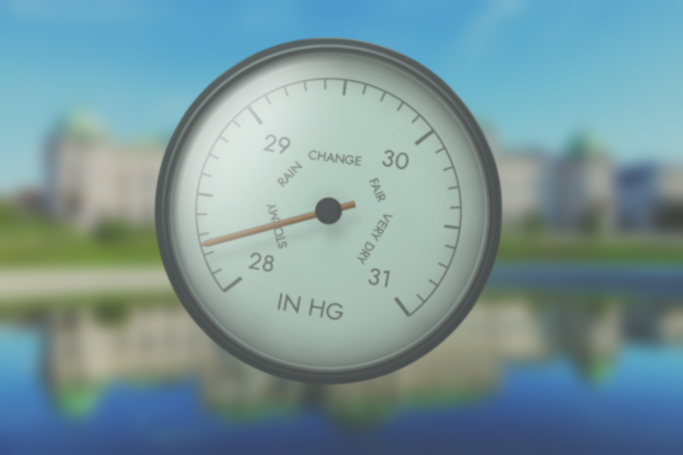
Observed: 28.25 inHg
